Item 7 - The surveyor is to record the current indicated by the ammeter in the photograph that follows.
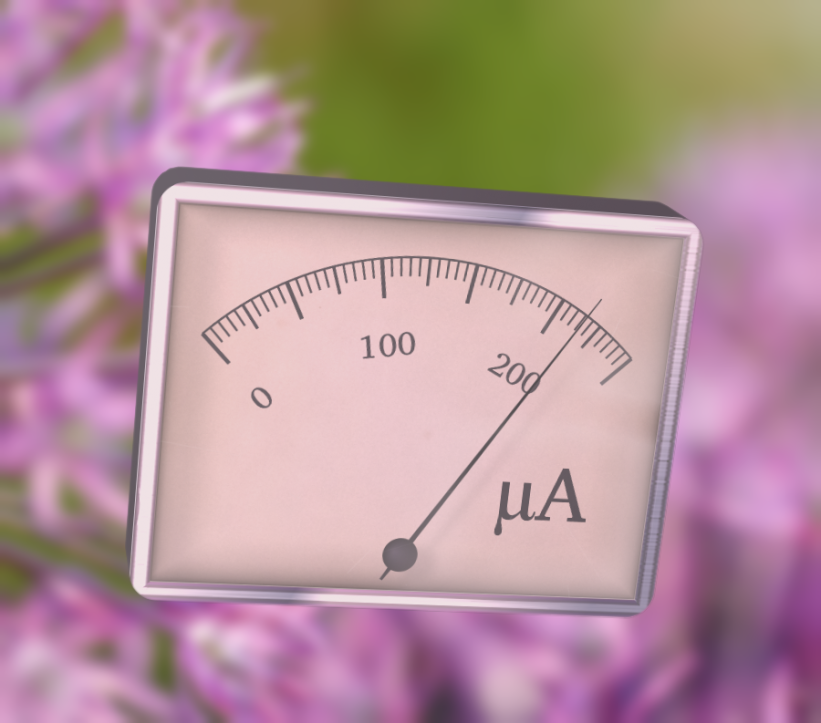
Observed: 215 µA
